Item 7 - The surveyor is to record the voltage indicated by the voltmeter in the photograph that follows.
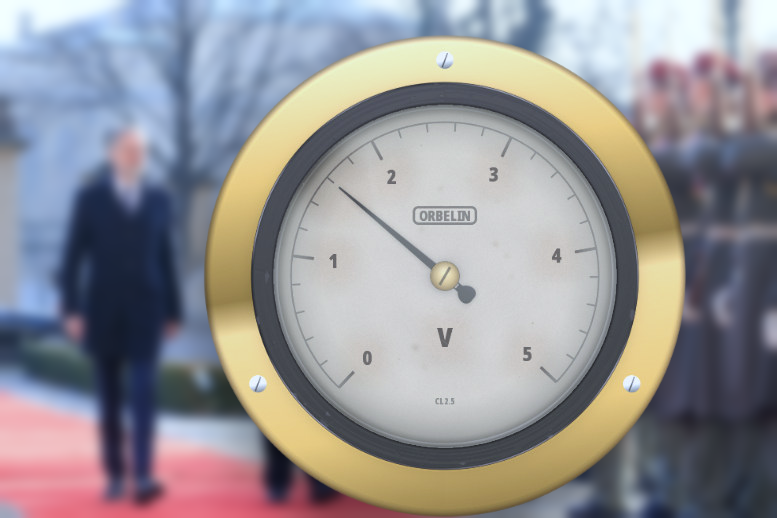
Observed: 1.6 V
